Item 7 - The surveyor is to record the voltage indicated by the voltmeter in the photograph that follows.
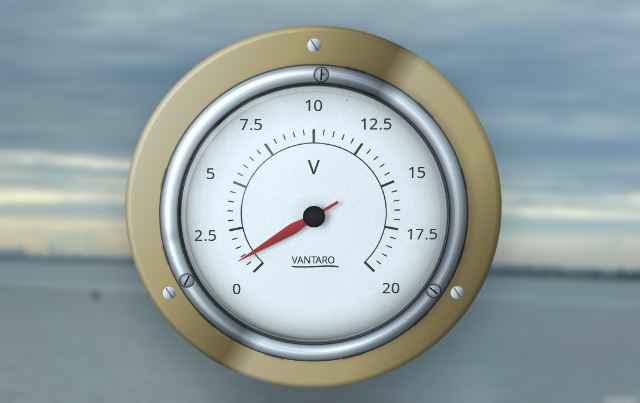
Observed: 1 V
